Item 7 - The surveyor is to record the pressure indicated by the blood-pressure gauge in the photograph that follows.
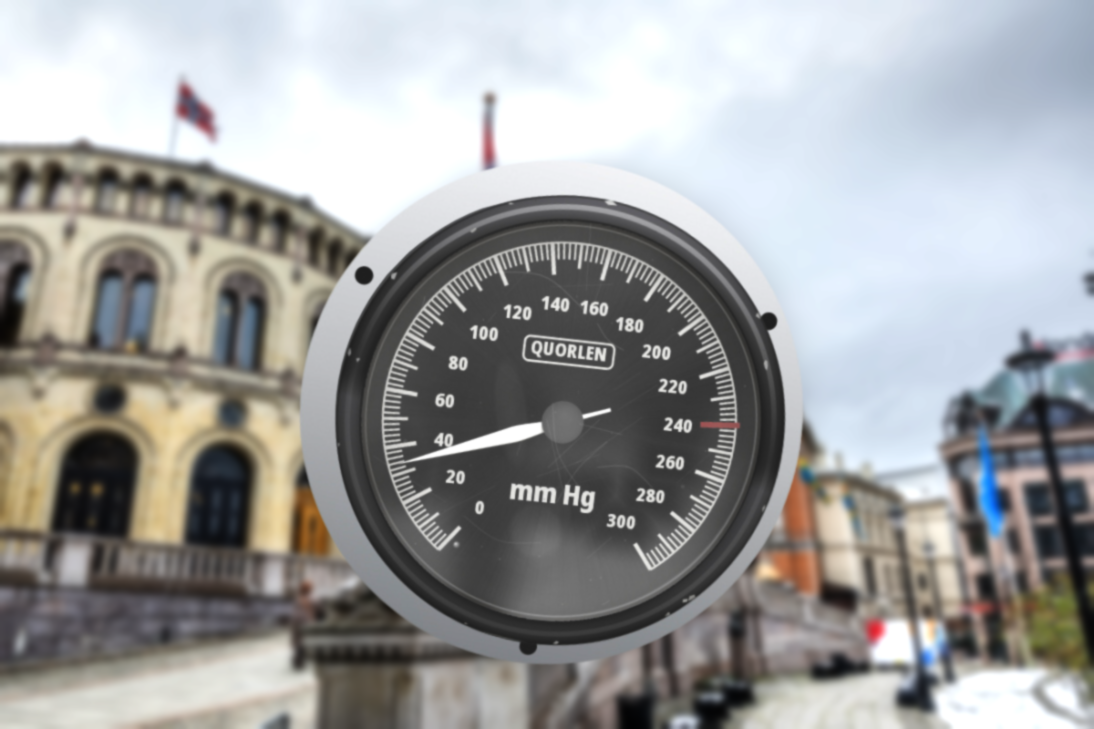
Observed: 34 mmHg
